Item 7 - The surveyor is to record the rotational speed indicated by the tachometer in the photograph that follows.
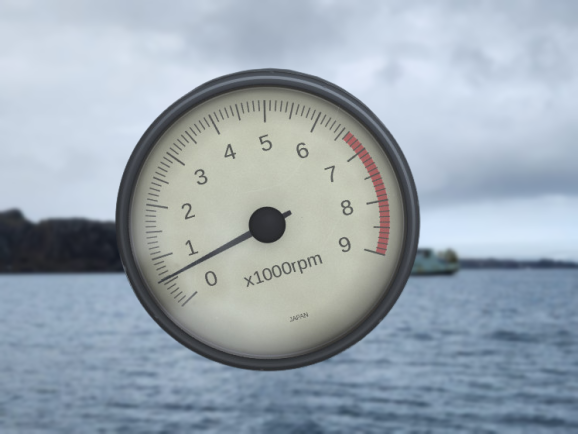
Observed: 600 rpm
